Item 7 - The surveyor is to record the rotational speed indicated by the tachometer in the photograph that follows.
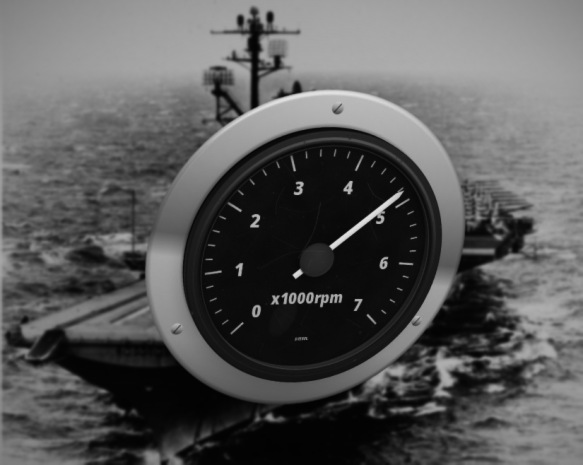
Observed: 4800 rpm
